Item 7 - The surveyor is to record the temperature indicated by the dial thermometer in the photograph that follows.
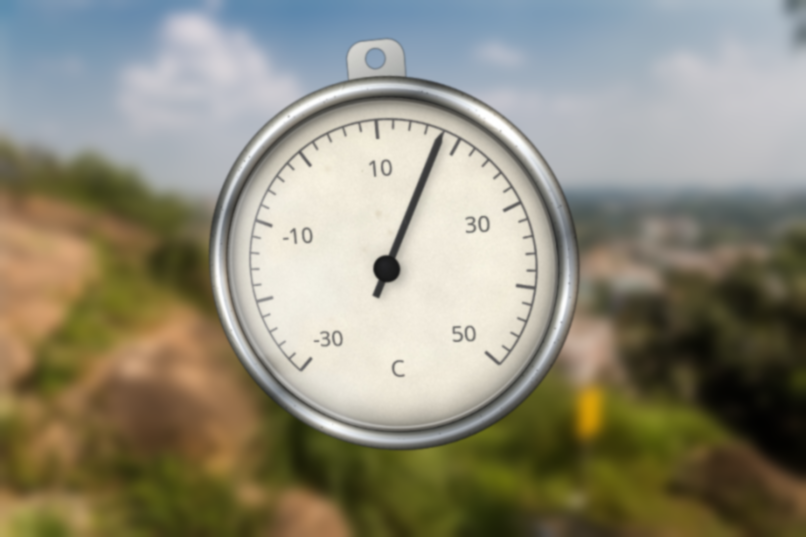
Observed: 18 °C
